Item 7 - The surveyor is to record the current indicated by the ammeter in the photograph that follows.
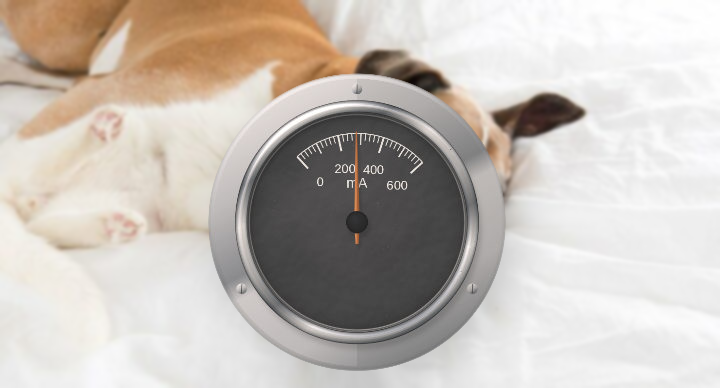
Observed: 280 mA
